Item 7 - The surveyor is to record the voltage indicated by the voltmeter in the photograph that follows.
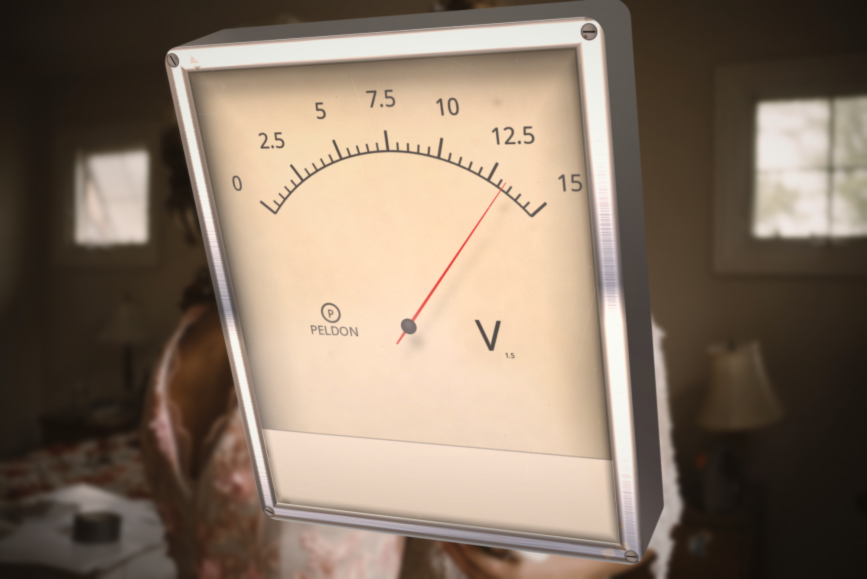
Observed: 13.25 V
